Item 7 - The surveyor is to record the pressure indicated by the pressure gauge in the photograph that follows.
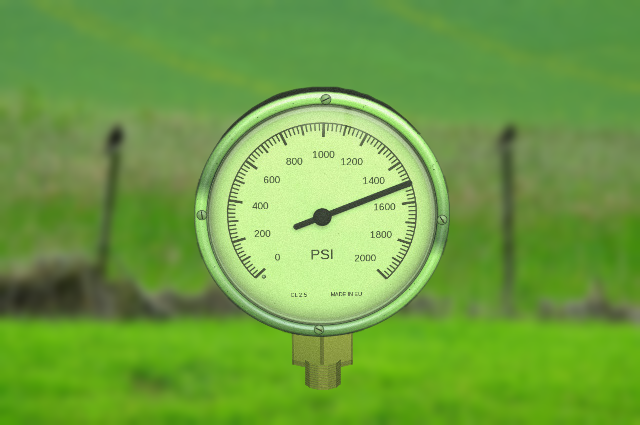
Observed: 1500 psi
